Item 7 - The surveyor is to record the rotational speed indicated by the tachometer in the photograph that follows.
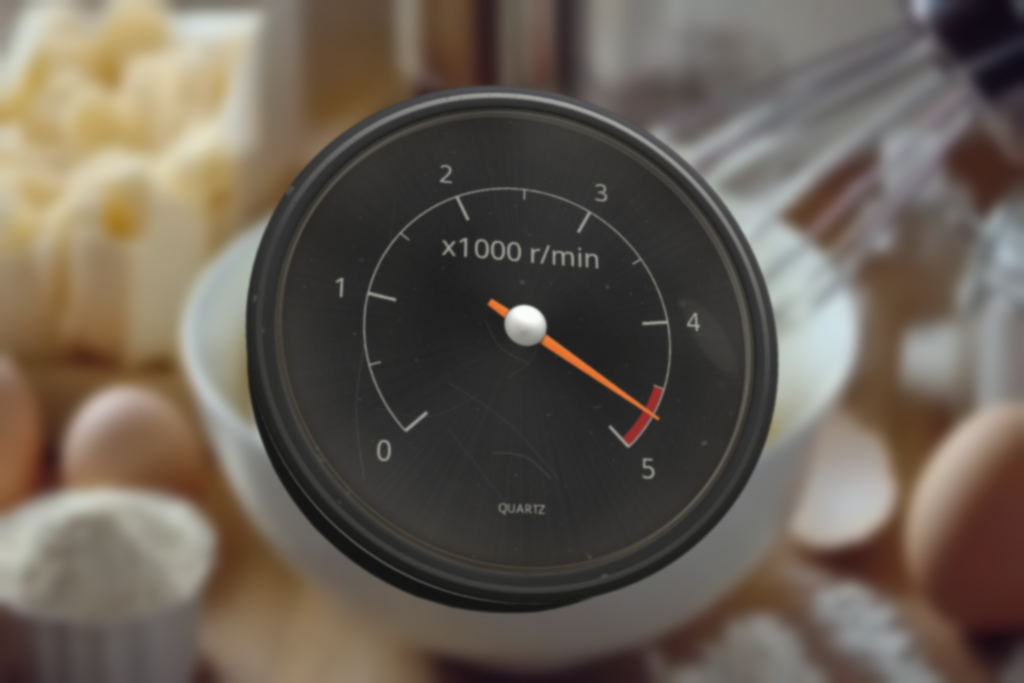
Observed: 4750 rpm
